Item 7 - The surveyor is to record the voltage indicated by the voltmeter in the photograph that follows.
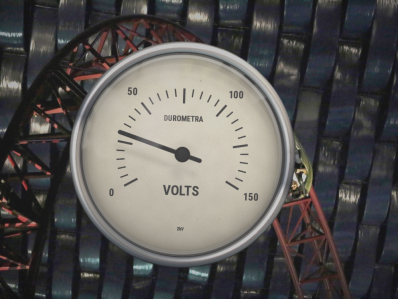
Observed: 30 V
